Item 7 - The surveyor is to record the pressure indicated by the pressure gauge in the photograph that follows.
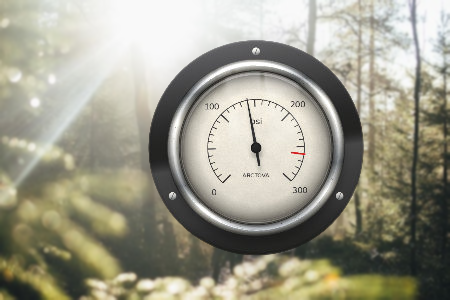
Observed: 140 psi
